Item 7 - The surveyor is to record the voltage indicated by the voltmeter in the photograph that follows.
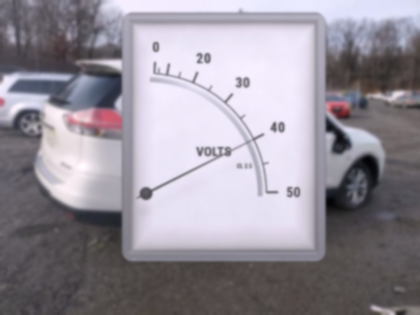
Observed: 40 V
